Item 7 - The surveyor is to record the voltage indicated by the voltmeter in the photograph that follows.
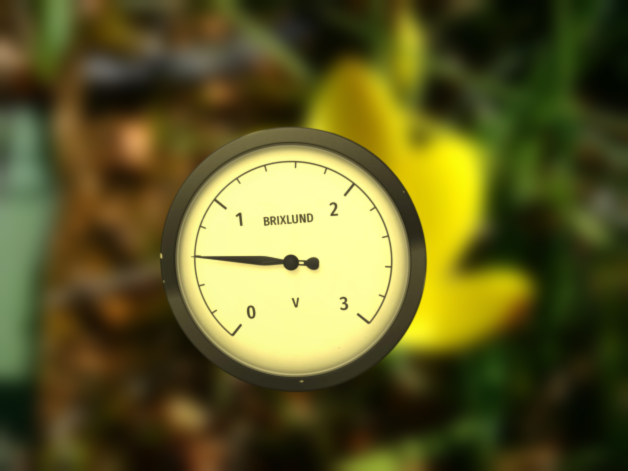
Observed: 0.6 V
